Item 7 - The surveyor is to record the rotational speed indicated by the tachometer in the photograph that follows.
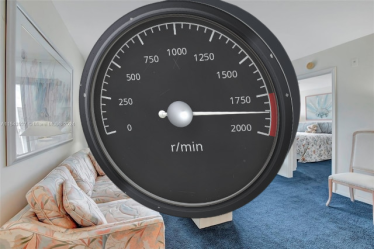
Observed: 1850 rpm
